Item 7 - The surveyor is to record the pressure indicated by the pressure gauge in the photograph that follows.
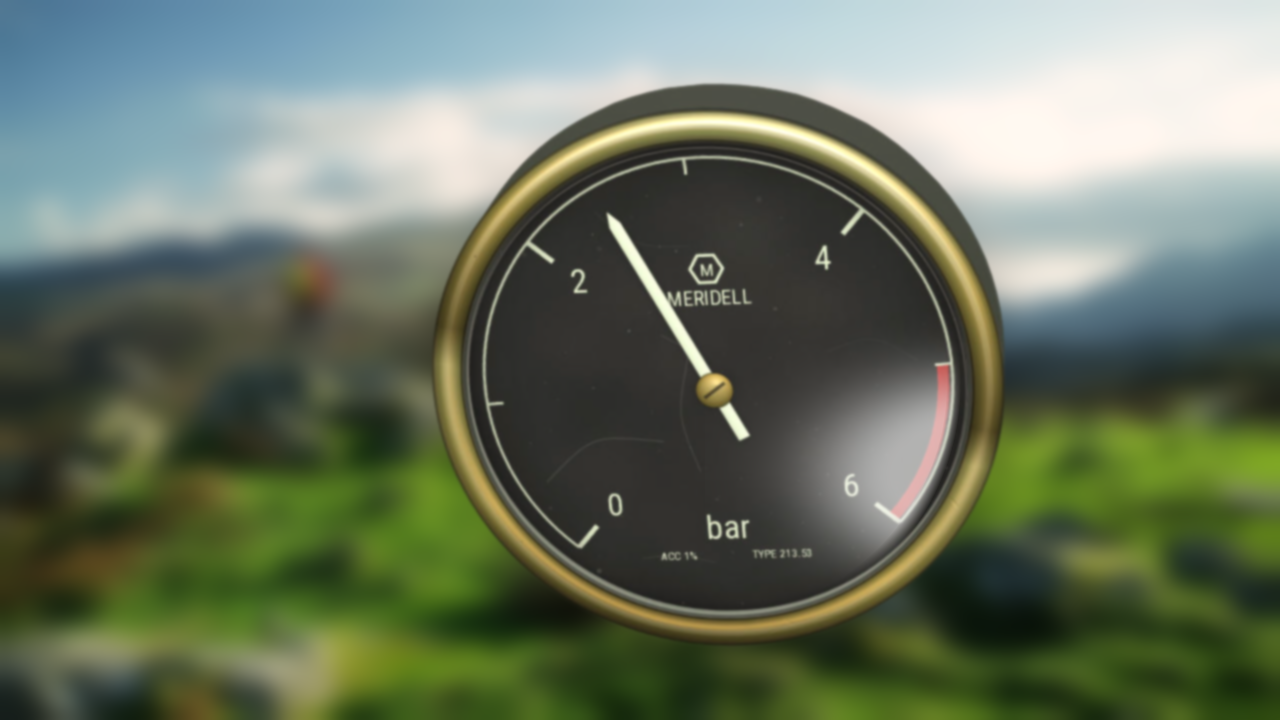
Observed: 2.5 bar
